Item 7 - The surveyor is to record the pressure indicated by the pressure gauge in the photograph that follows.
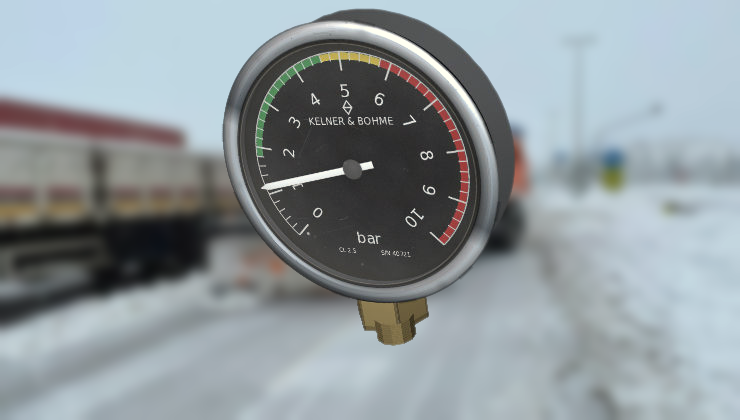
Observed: 1.2 bar
